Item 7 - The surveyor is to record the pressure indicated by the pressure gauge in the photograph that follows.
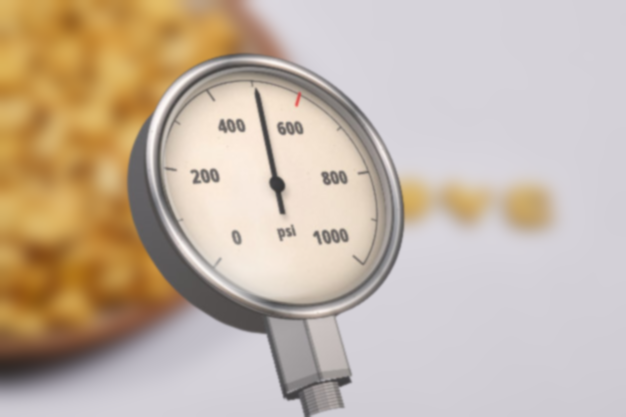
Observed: 500 psi
